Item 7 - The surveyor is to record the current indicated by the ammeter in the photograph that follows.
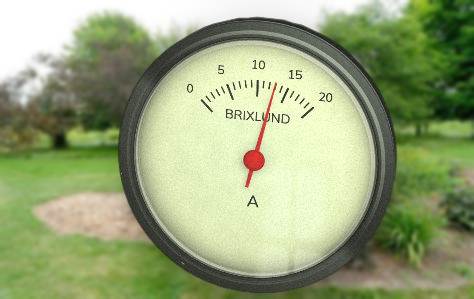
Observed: 13 A
